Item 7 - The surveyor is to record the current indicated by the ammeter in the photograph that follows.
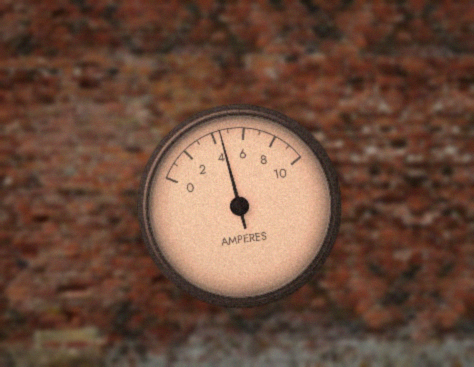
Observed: 4.5 A
